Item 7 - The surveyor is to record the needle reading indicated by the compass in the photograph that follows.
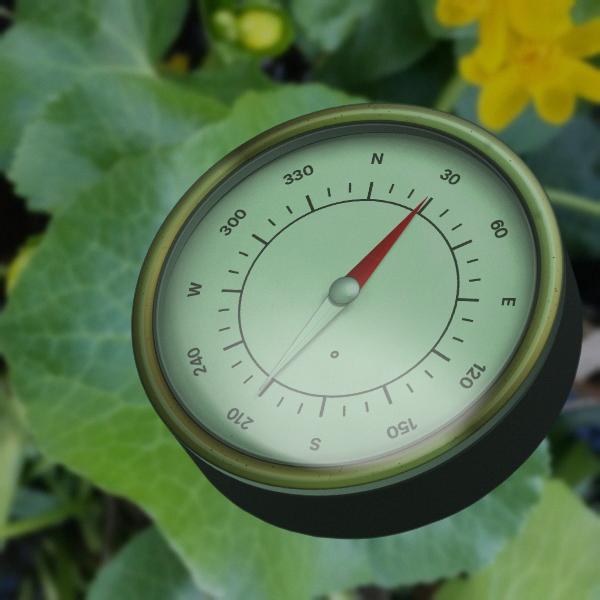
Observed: 30 °
